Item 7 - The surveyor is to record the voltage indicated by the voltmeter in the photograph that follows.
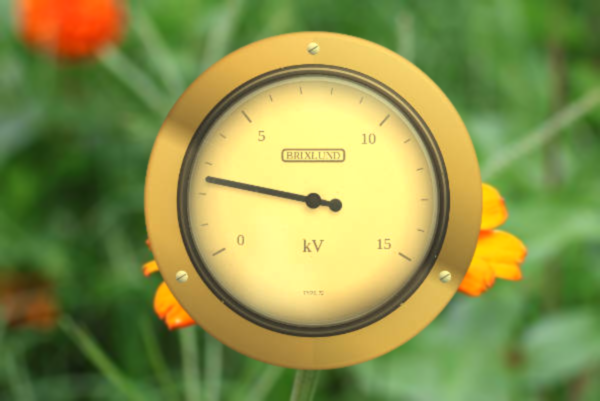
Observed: 2.5 kV
